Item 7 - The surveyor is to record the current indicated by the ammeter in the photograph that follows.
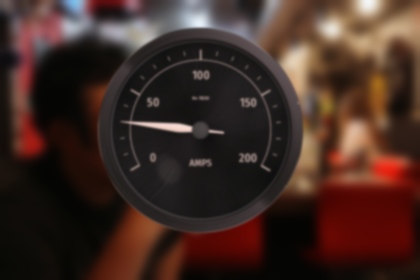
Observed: 30 A
